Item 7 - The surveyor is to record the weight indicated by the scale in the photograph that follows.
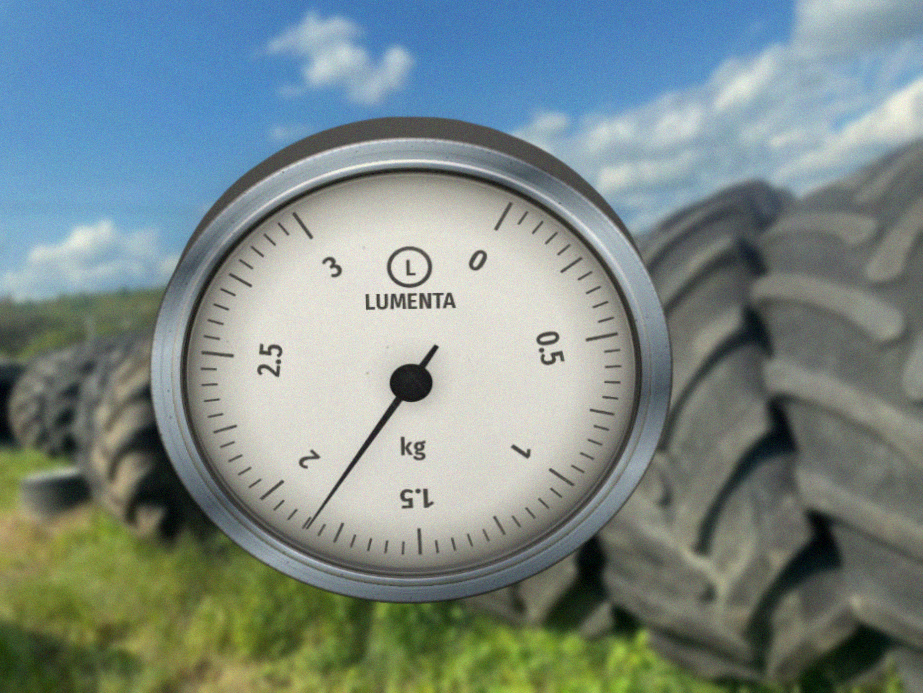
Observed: 1.85 kg
